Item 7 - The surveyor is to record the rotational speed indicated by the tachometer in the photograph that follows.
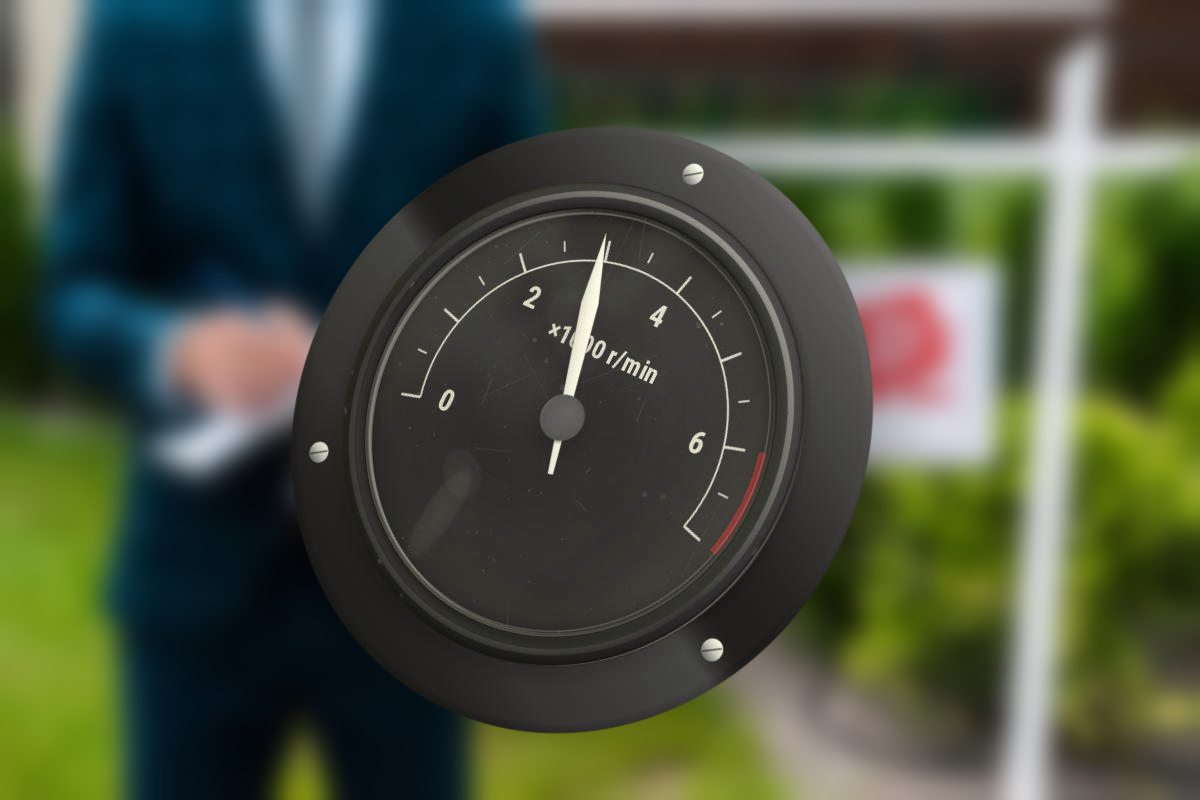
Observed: 3000 rpm
